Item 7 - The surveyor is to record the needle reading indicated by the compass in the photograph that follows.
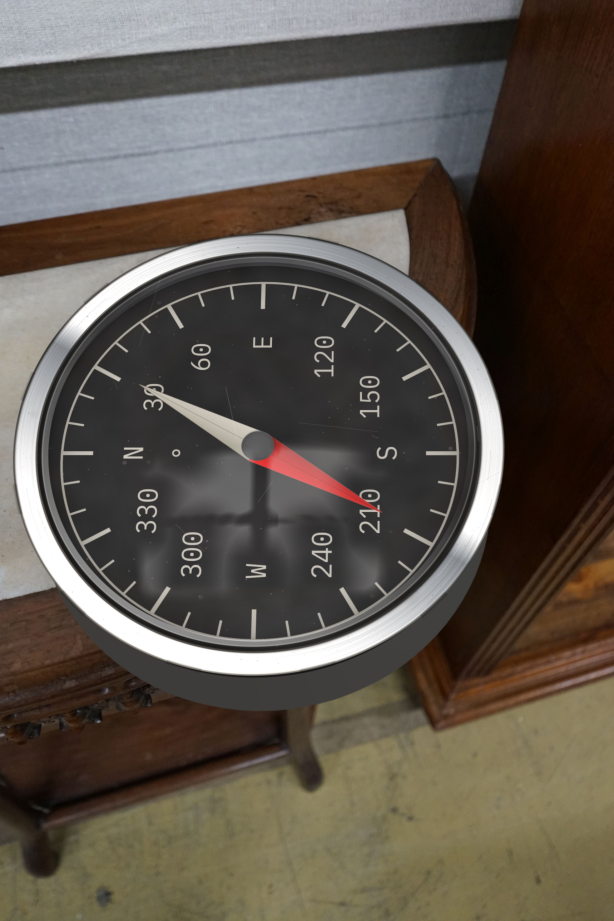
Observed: 210 °
